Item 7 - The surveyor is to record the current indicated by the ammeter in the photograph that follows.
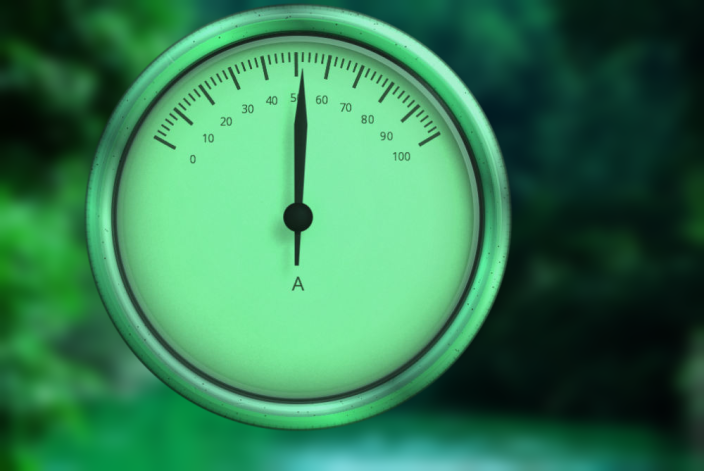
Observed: 52 A
